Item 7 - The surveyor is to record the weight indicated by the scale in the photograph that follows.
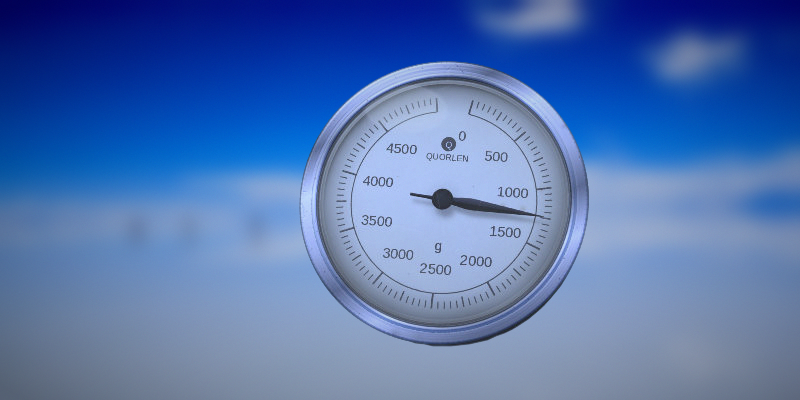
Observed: 1250 g
